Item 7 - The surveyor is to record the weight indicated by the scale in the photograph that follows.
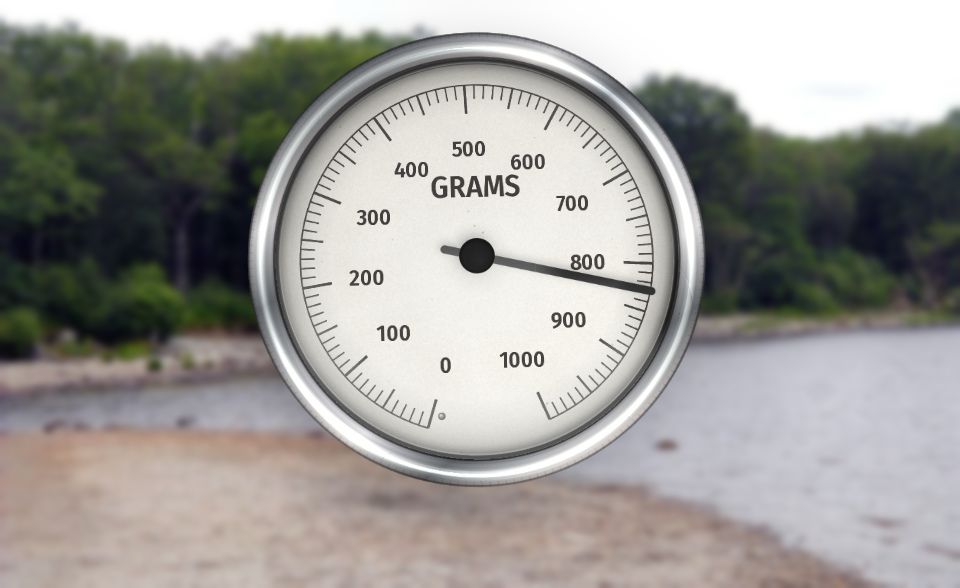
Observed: 830 g
